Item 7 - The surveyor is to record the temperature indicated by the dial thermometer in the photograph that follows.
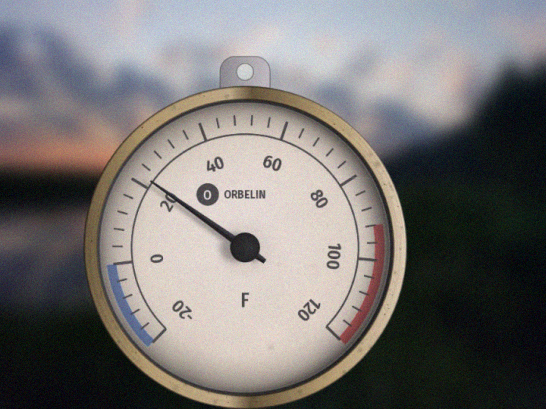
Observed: 22 °F
